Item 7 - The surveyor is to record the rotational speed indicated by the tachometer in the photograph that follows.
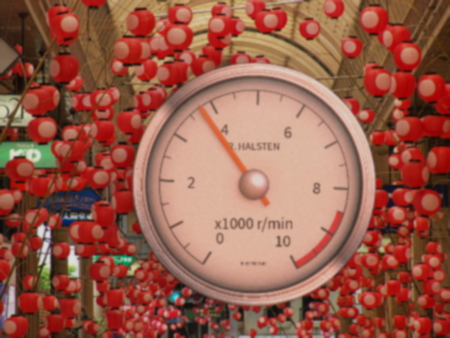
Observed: 3750 rpm
